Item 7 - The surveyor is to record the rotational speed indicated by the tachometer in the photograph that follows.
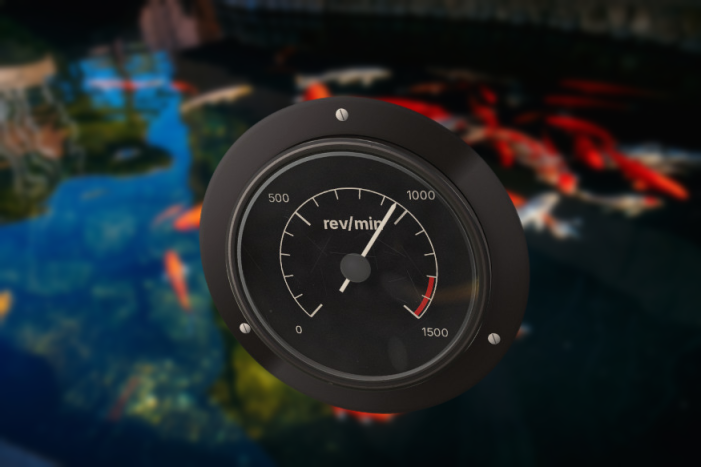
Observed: 950 rpm
